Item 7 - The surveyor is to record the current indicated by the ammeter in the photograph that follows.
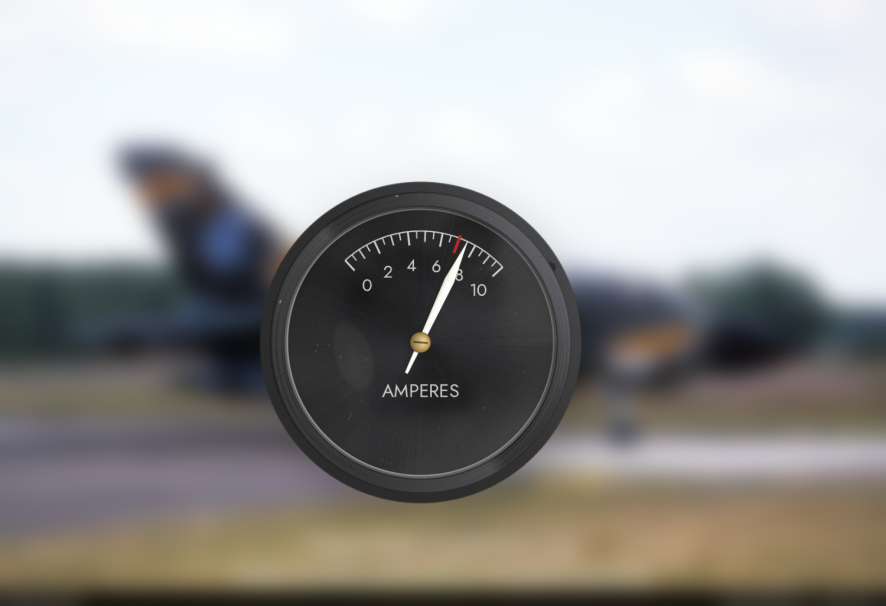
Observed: 7.5 A
